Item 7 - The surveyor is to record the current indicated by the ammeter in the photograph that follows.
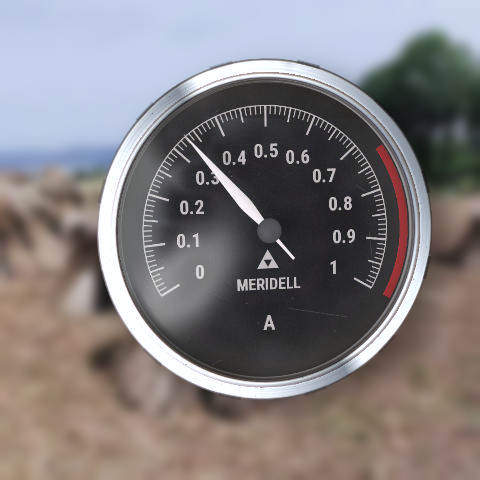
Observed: 0.33 A
